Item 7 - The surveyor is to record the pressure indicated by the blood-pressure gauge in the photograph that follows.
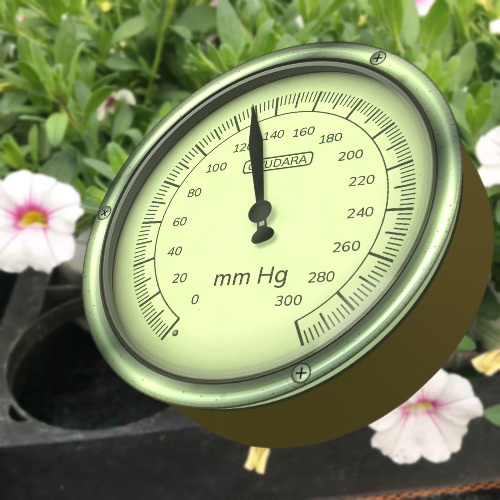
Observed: 130 mmHg
